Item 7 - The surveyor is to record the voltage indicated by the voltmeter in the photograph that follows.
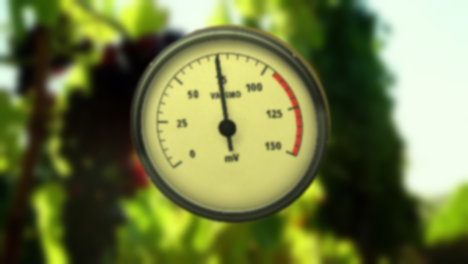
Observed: 75 mV
